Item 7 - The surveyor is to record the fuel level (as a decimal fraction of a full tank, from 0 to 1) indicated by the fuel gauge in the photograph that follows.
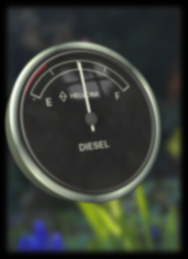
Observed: 0.5
